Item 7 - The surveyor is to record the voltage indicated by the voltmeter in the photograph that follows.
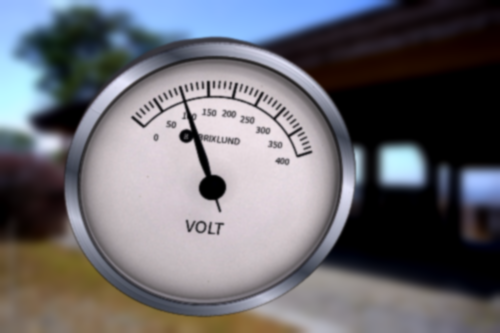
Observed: 100 V
